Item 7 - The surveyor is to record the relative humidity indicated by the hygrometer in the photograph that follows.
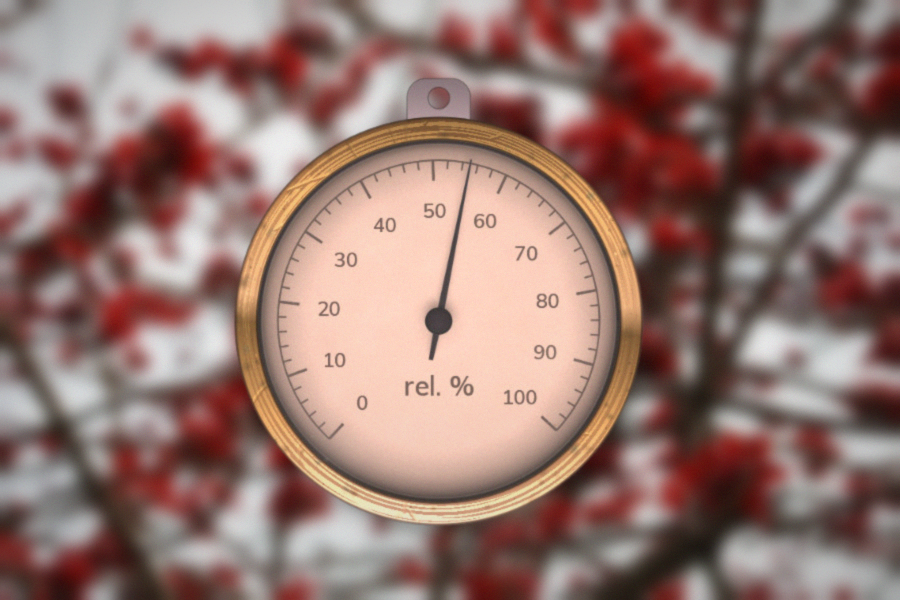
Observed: 55 %
